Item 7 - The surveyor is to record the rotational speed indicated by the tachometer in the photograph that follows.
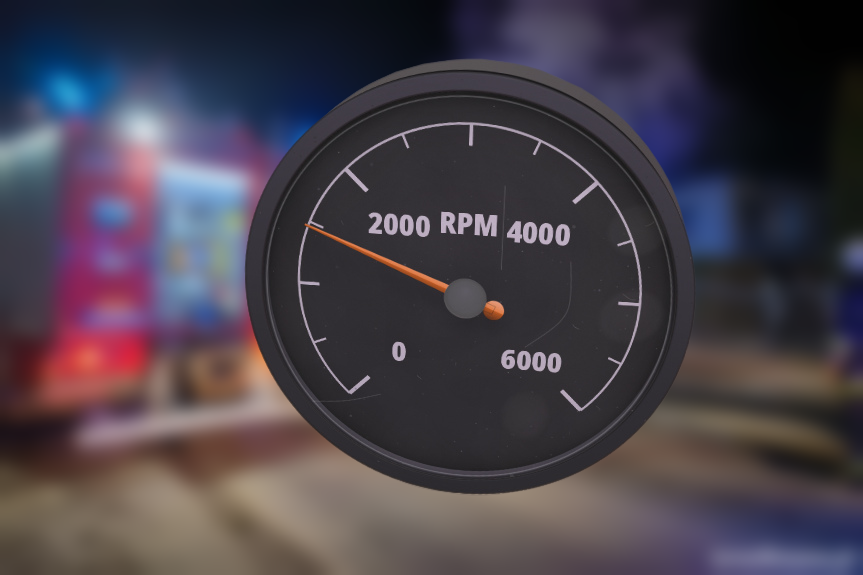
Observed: 1500 rpm
